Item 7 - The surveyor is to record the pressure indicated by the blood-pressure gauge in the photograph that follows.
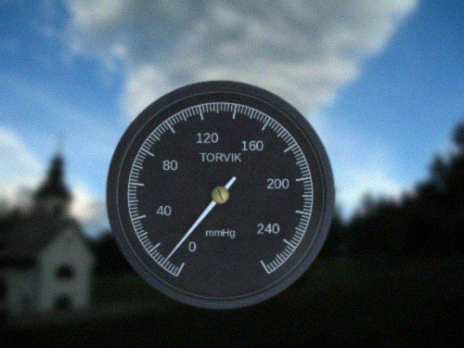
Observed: 10 mmHg
